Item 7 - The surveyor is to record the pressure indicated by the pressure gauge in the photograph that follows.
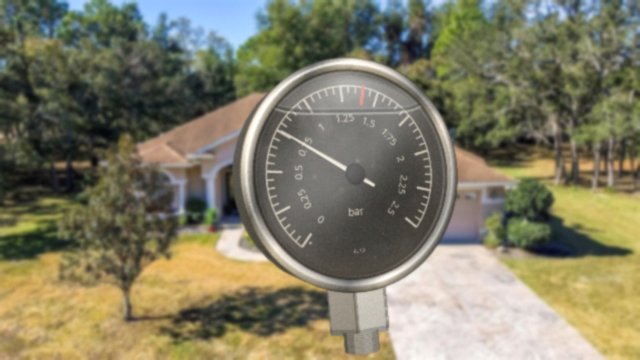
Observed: 0.75 bar
